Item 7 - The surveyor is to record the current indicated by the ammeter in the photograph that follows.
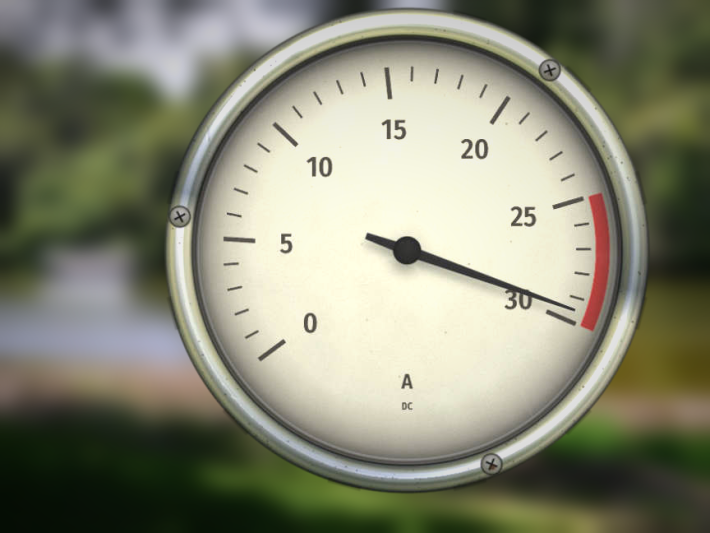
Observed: 29.5 A
